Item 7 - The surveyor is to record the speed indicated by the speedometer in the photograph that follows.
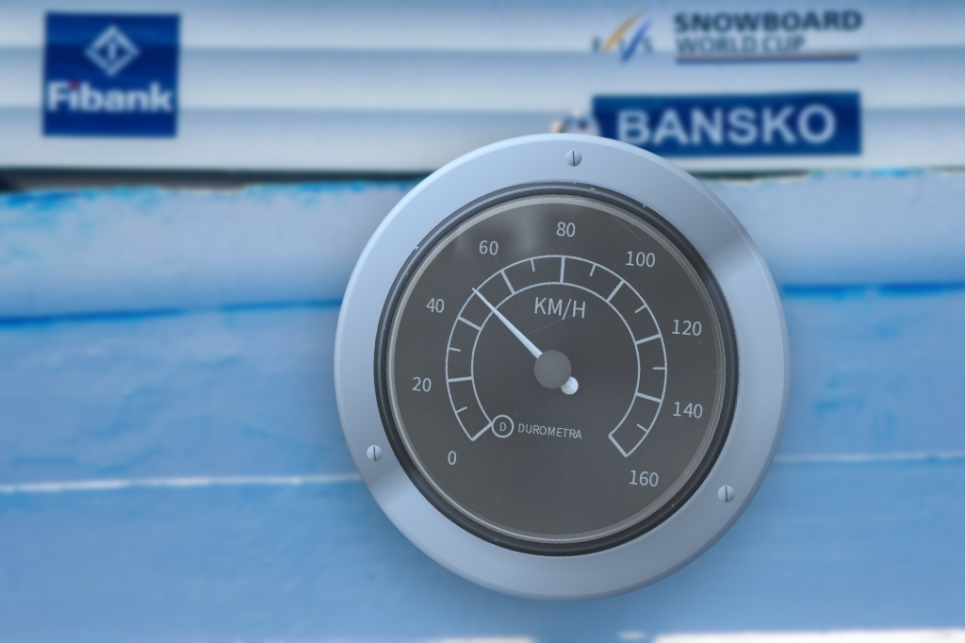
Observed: 50 km/h
